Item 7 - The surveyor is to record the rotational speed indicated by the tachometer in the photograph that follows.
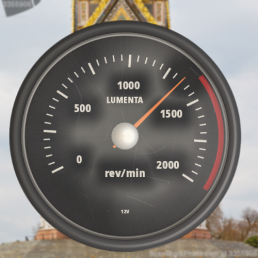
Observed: 1350 rpm
